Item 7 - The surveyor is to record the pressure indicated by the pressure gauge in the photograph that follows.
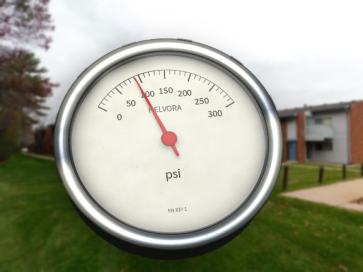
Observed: 90 psi
